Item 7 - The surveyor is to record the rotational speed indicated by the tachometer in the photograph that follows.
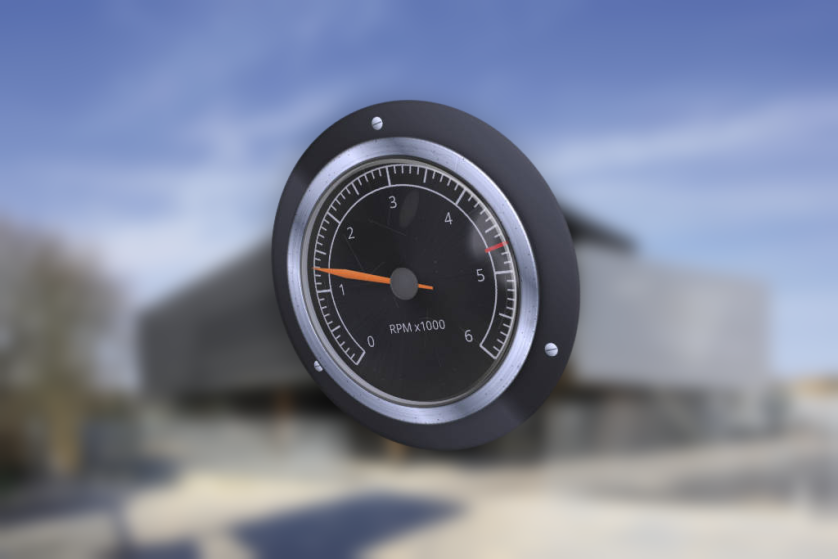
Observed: 1300 rpm
